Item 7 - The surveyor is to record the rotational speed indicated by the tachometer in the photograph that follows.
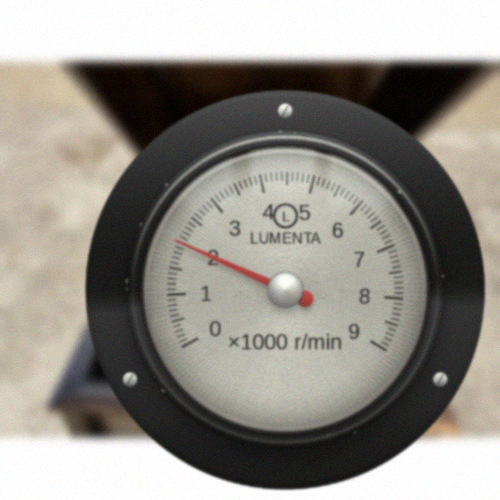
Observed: 2000 rpm
